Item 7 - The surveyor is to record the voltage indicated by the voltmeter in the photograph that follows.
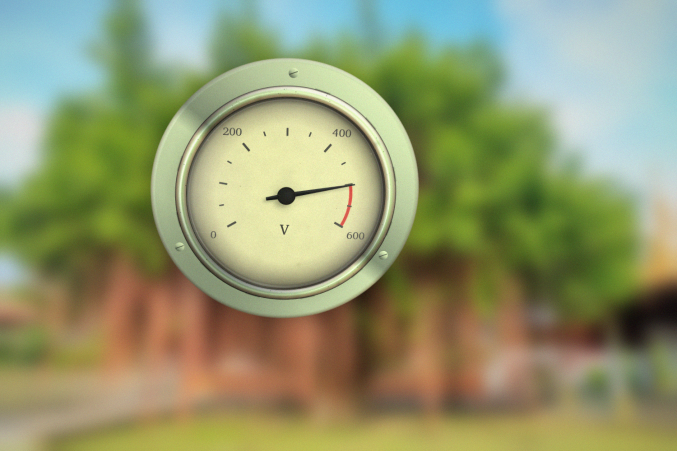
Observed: 500 V
